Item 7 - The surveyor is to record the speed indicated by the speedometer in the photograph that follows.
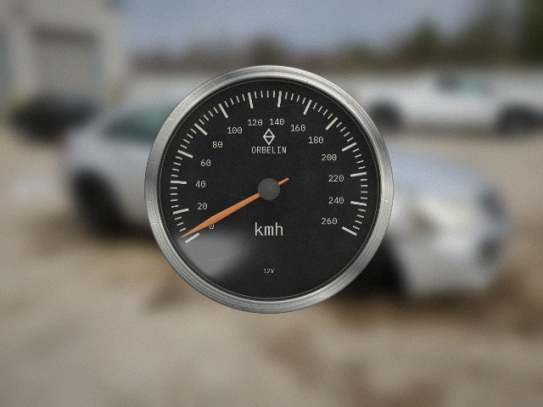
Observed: 4 km/h
